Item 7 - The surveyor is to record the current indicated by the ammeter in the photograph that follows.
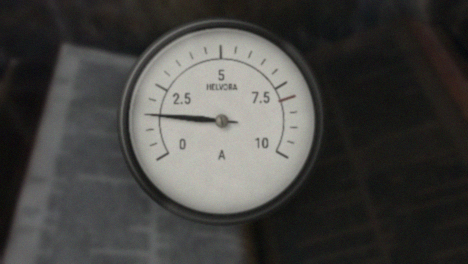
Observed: 1.5 A
